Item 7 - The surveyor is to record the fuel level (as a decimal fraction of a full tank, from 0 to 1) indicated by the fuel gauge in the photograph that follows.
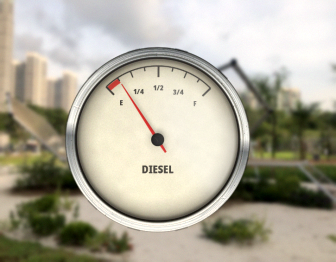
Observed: 0.125
